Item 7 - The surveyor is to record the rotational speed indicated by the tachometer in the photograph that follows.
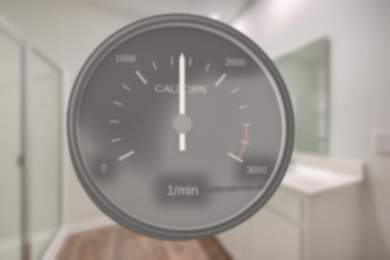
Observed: 1500 rpm
